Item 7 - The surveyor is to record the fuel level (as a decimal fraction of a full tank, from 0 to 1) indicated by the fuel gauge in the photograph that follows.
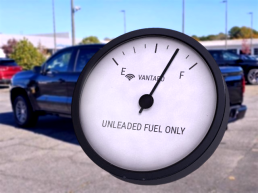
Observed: 0.75
